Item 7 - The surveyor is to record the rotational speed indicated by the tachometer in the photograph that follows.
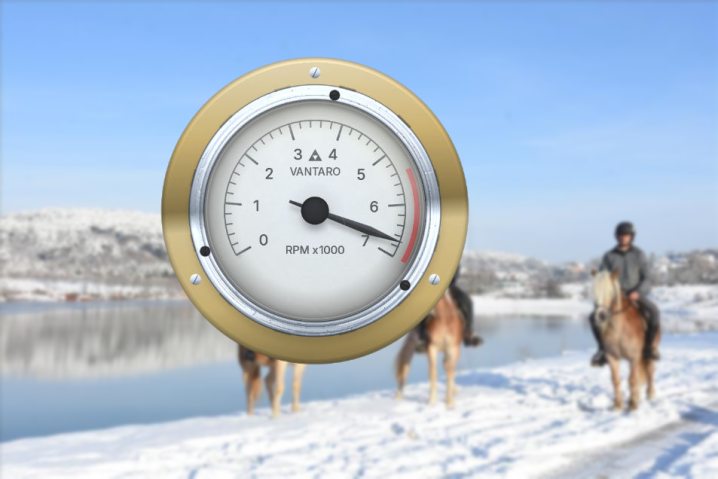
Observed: 6700 rpm
